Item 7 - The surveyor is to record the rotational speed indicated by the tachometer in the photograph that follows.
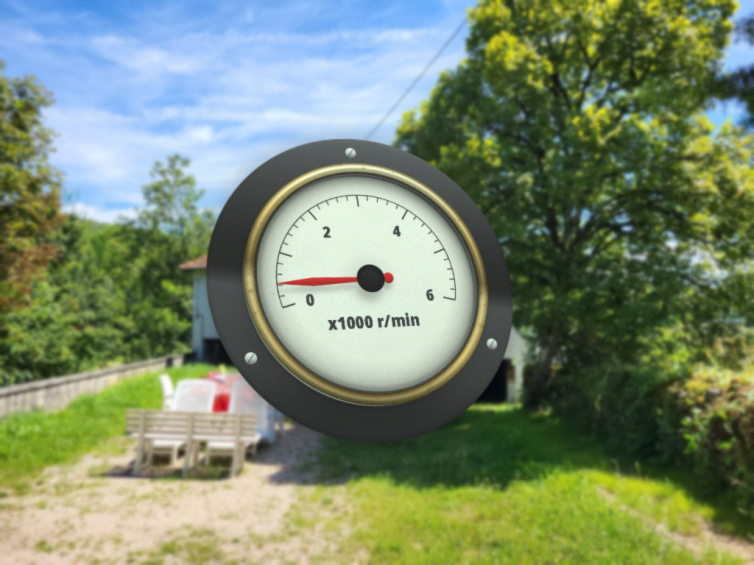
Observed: 400 rpm
